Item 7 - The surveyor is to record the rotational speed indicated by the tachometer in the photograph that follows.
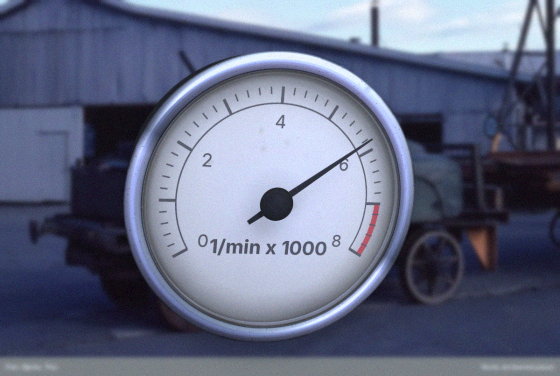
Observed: 5800 rpm
